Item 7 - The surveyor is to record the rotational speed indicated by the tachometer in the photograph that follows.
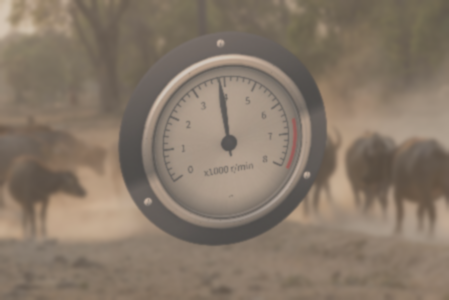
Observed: 3800 rpm
